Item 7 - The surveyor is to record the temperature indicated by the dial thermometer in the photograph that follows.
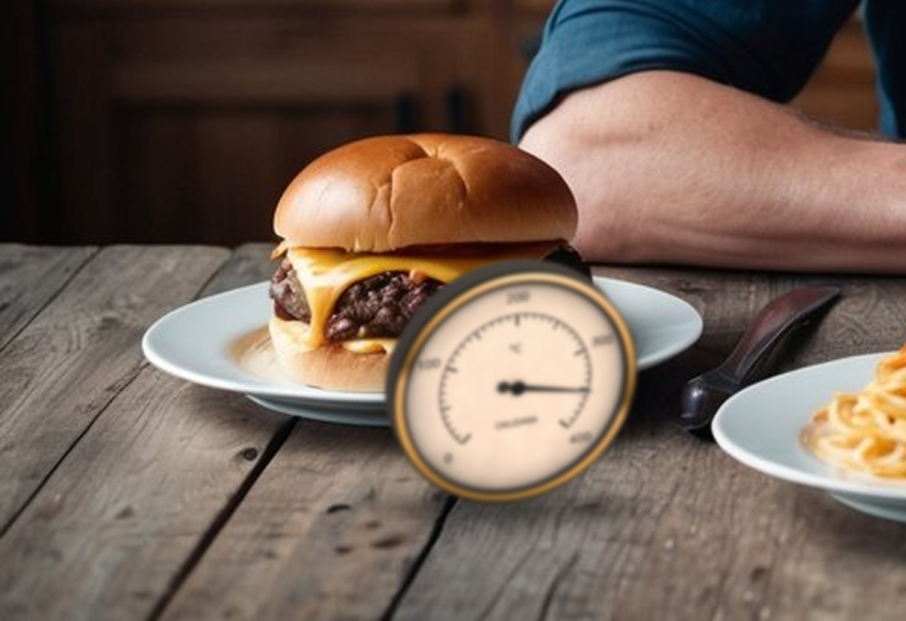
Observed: 350 °C
